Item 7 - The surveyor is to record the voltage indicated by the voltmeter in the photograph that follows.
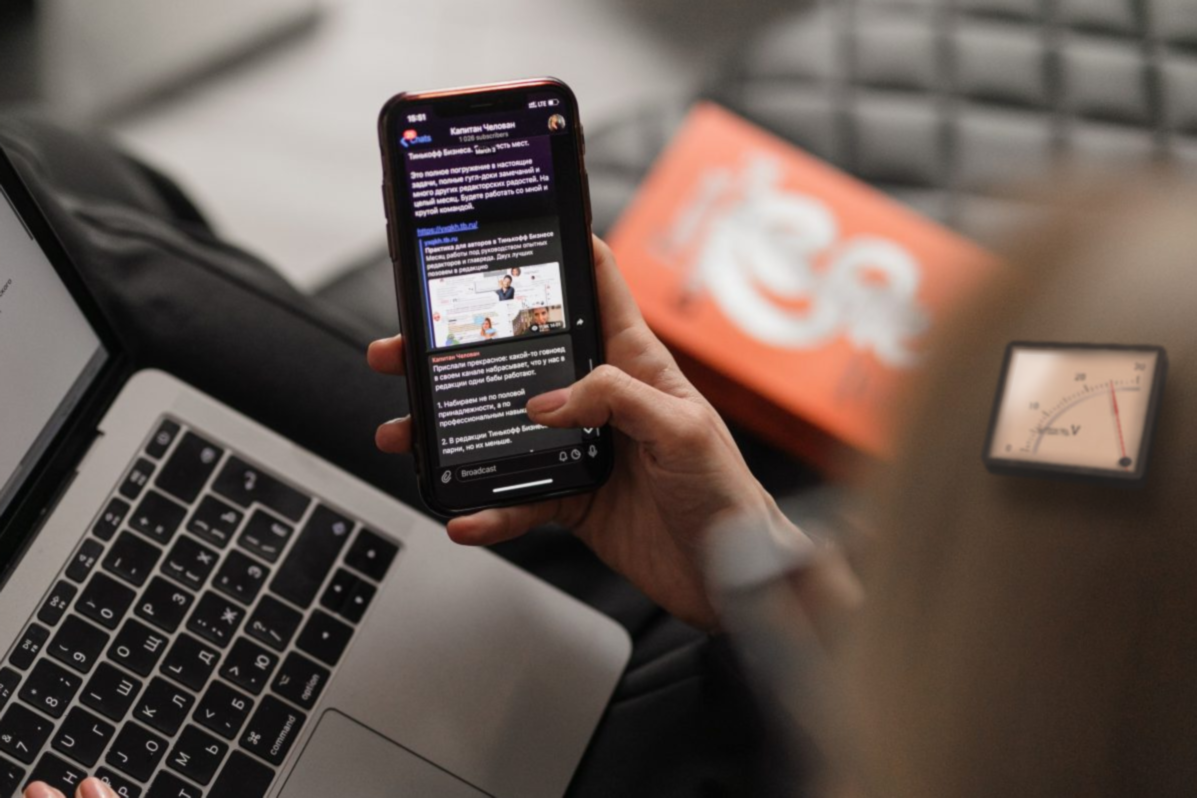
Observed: 25 V
